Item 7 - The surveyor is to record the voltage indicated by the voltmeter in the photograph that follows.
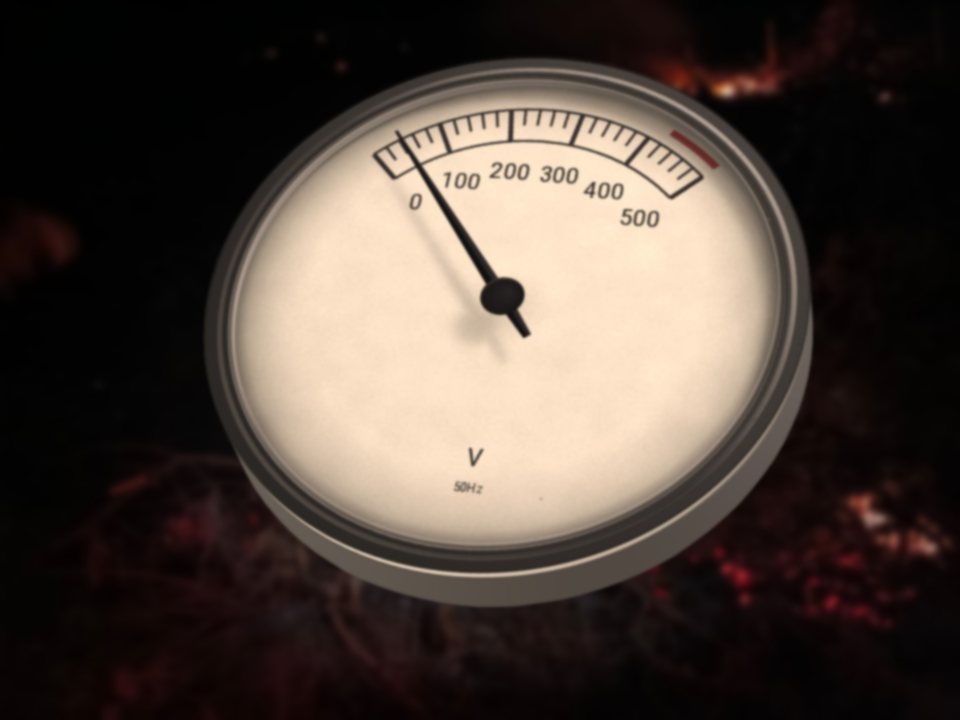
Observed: 40 V
